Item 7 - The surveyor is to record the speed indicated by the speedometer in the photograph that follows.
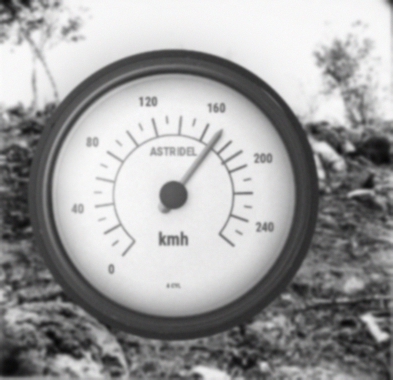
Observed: 170 km/h
